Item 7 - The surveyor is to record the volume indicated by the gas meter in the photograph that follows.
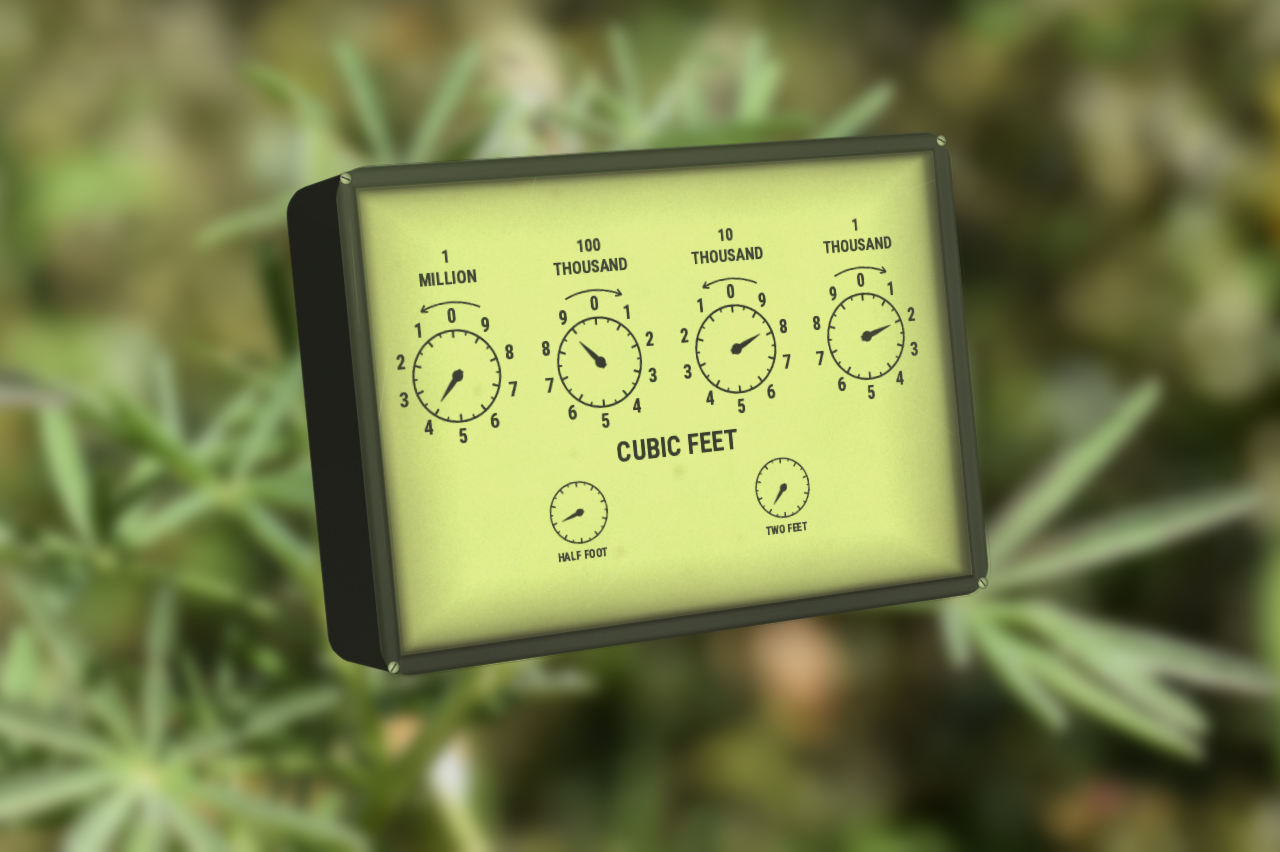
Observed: 388200 ft³
